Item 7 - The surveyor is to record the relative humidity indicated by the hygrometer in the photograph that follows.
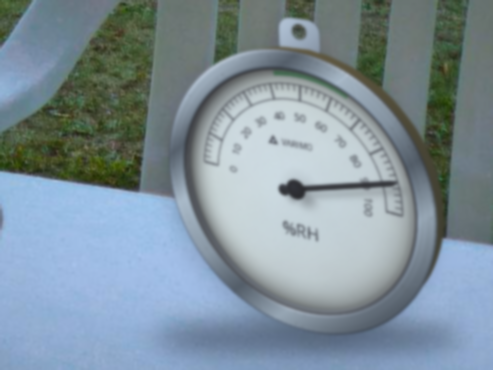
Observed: 90 %
